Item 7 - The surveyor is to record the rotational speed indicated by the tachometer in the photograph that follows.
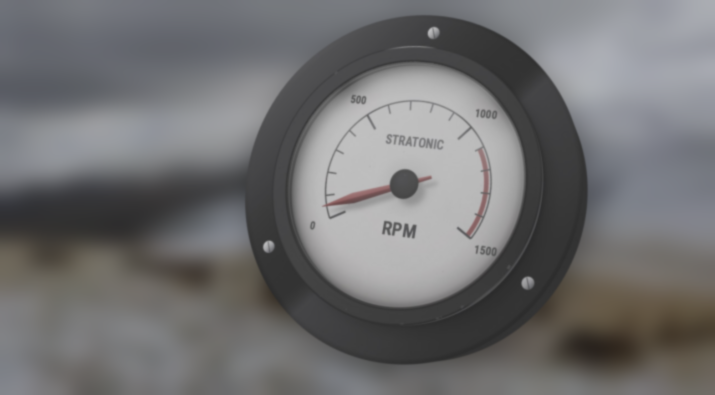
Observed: 50 rpm
